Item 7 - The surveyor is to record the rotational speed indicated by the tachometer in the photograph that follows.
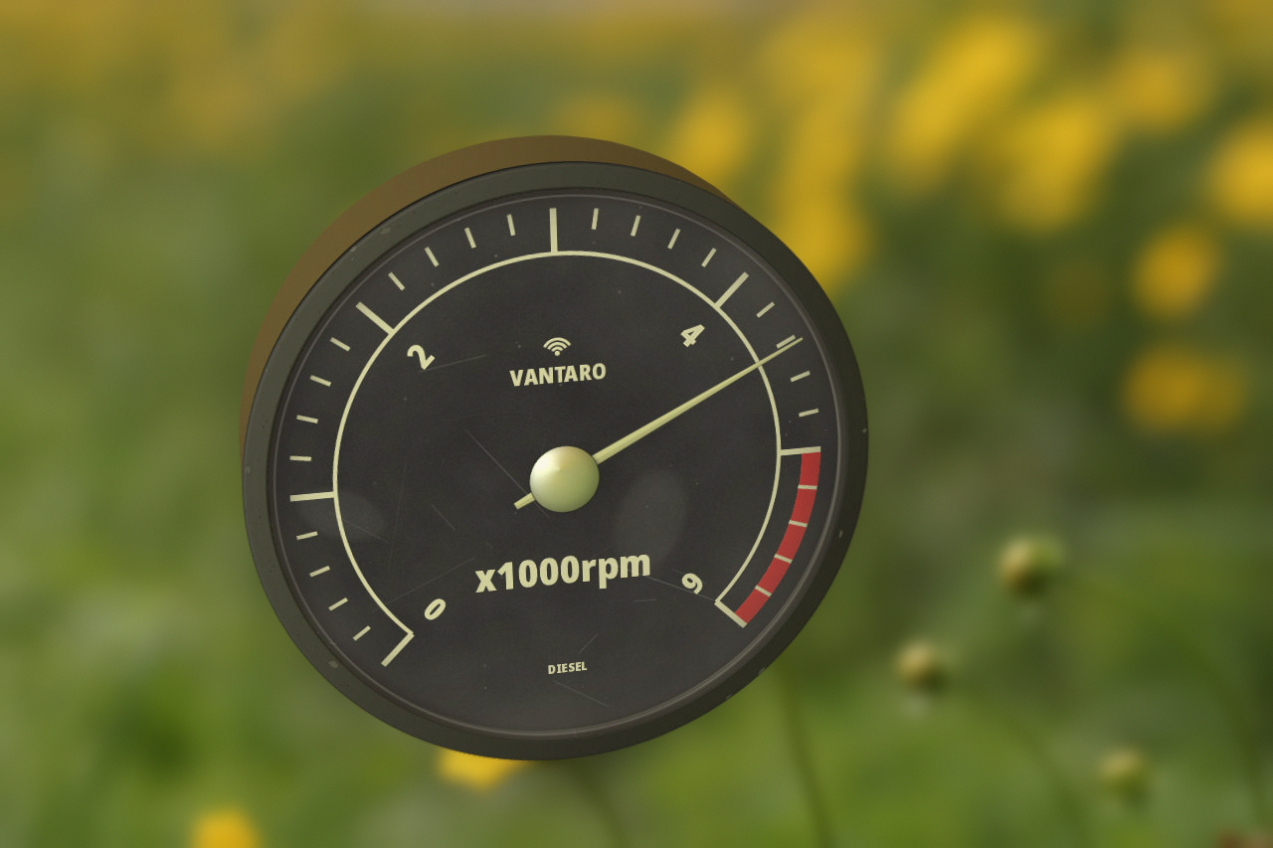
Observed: 4400 rpm
